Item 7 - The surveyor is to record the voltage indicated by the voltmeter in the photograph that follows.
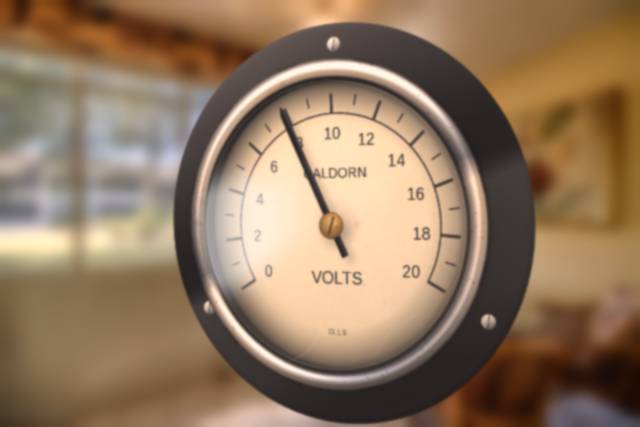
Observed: 8 V
